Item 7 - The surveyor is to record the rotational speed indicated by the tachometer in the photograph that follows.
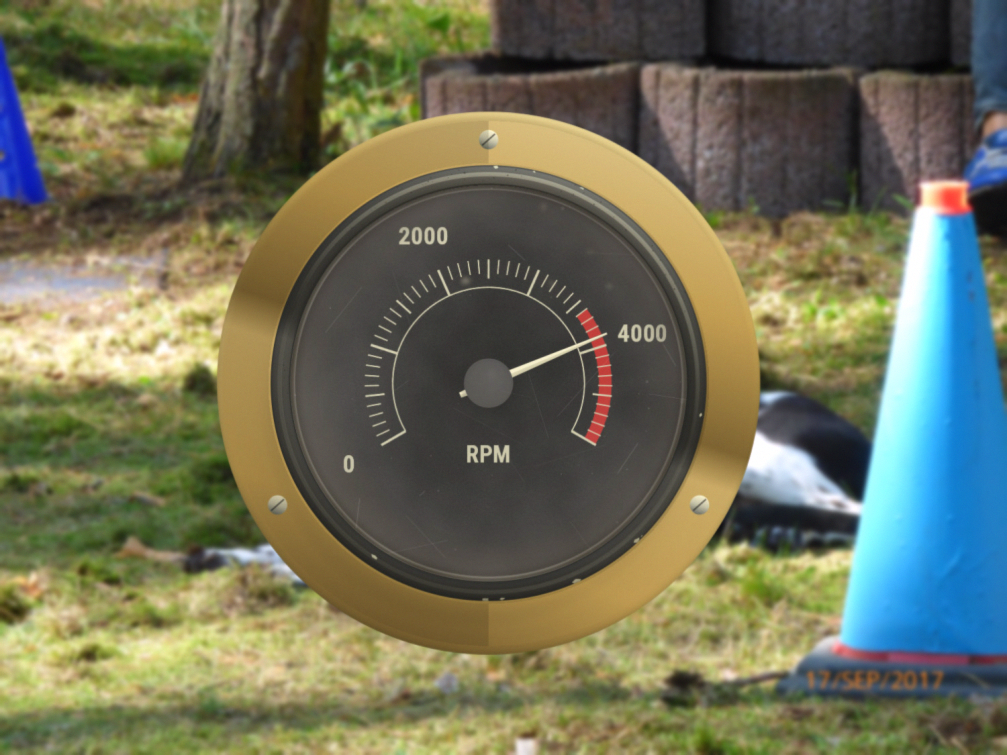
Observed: 3900 rpm
